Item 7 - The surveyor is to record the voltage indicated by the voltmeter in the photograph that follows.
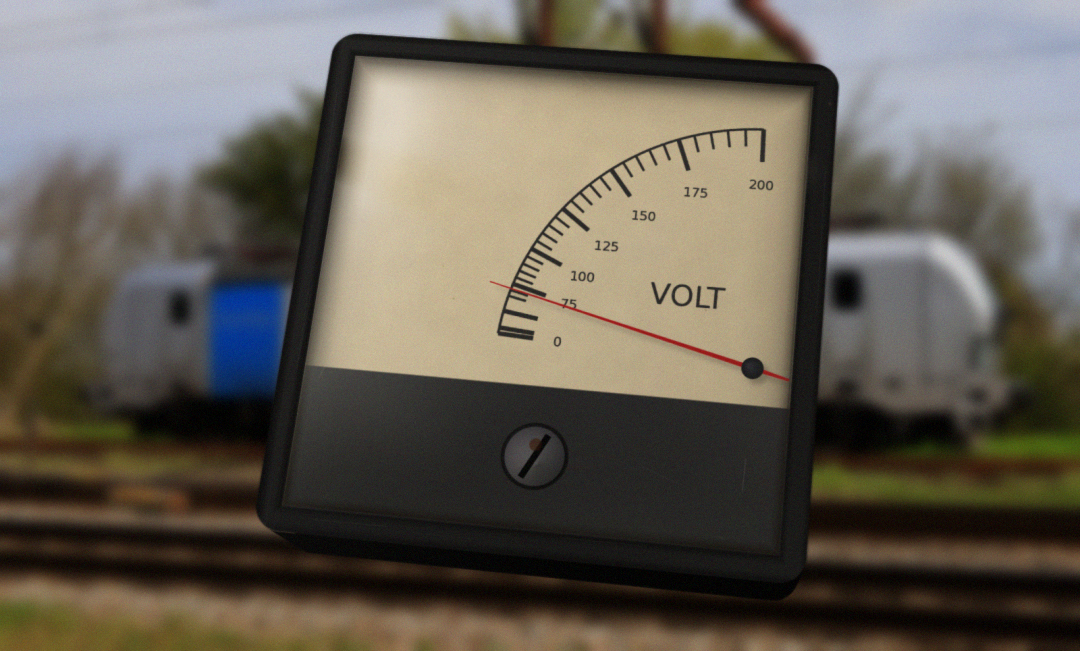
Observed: 70 V
